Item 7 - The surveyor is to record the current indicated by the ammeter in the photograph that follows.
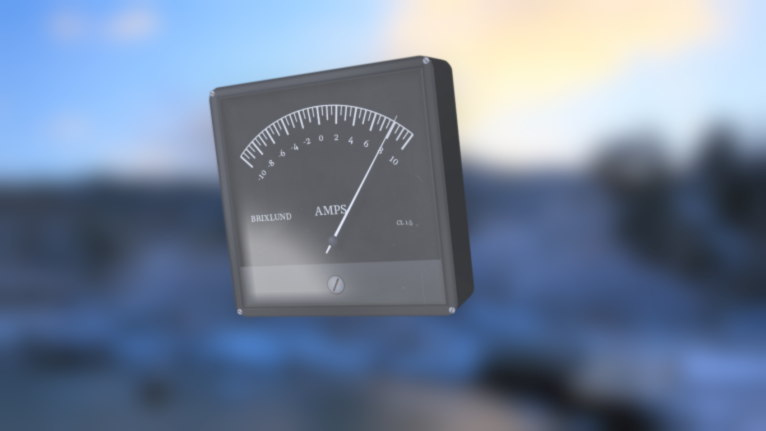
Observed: 8 A
